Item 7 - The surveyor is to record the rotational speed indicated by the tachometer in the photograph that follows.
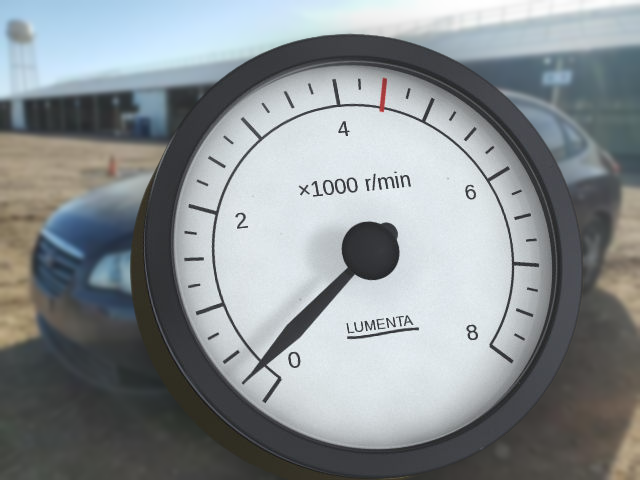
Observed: 250 rpm
